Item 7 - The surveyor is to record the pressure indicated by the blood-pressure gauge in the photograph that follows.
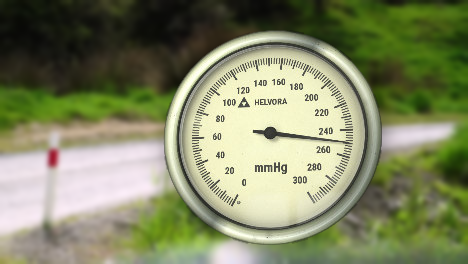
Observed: 250 mmHg
